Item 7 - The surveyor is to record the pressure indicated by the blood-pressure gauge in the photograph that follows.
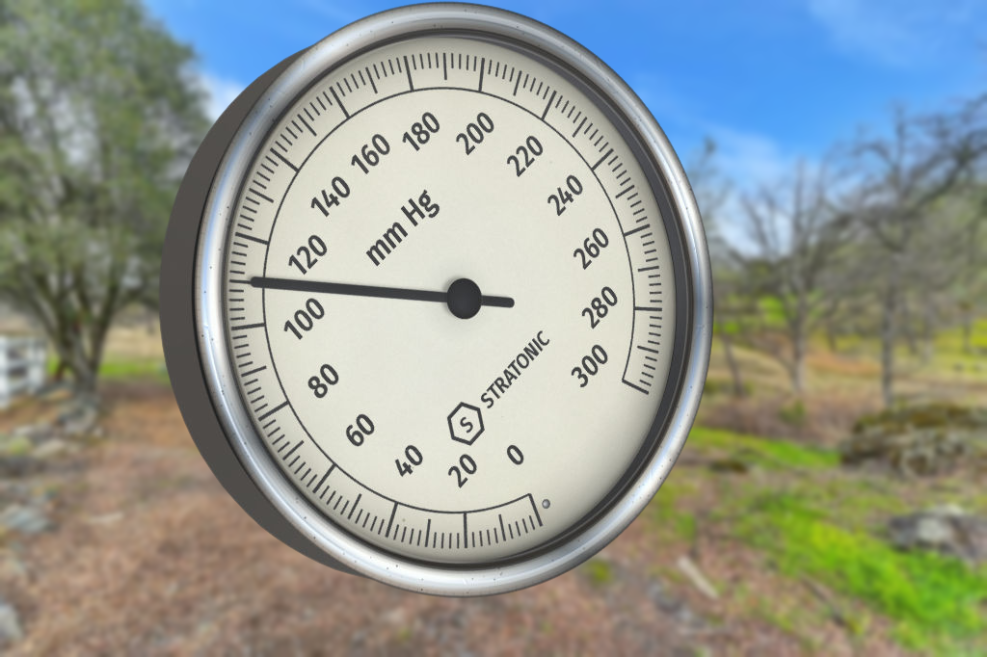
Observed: 110 mmHg
